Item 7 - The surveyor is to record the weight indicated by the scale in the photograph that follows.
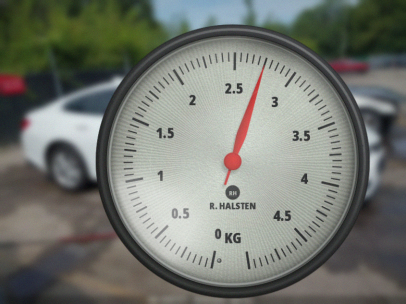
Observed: 2.75 kg
